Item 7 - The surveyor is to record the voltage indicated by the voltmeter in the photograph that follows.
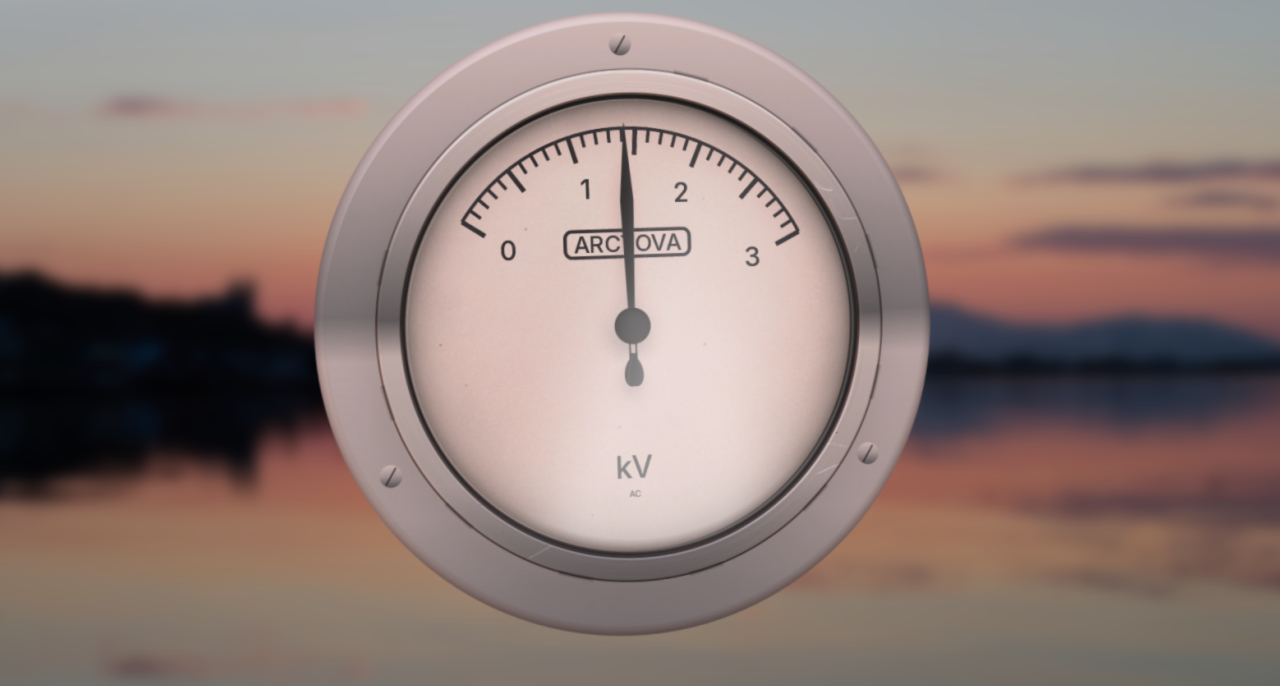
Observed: 1.4 kV
